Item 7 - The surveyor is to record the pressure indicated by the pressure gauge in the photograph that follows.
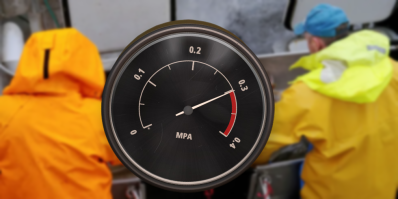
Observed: 0.3 MPa
